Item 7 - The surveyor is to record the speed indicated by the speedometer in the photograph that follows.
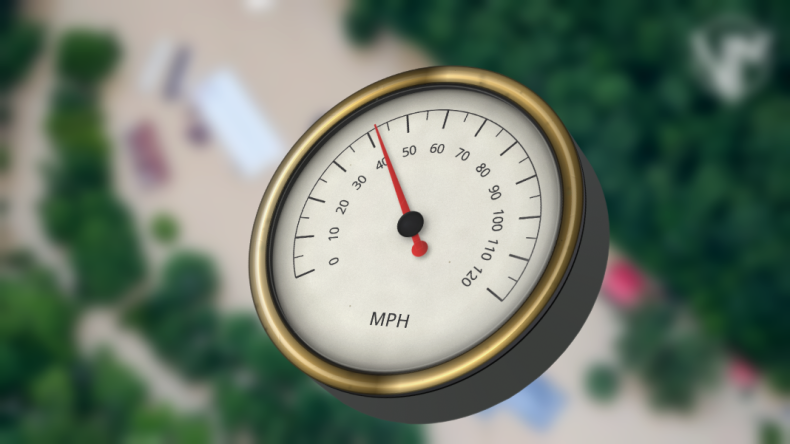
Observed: 42.5 mph
